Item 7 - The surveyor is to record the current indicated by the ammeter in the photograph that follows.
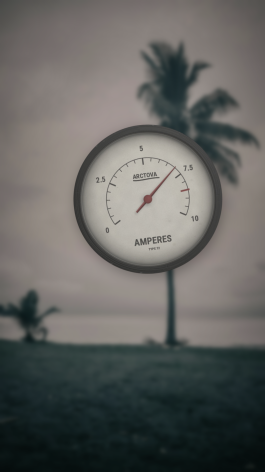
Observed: 7 A
